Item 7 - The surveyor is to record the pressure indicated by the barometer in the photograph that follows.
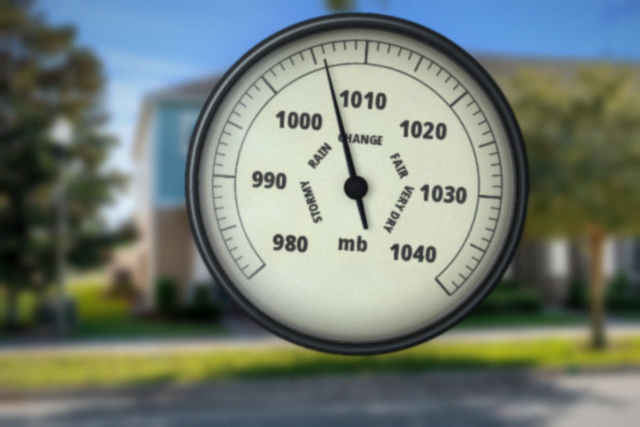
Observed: 1006 mbar
